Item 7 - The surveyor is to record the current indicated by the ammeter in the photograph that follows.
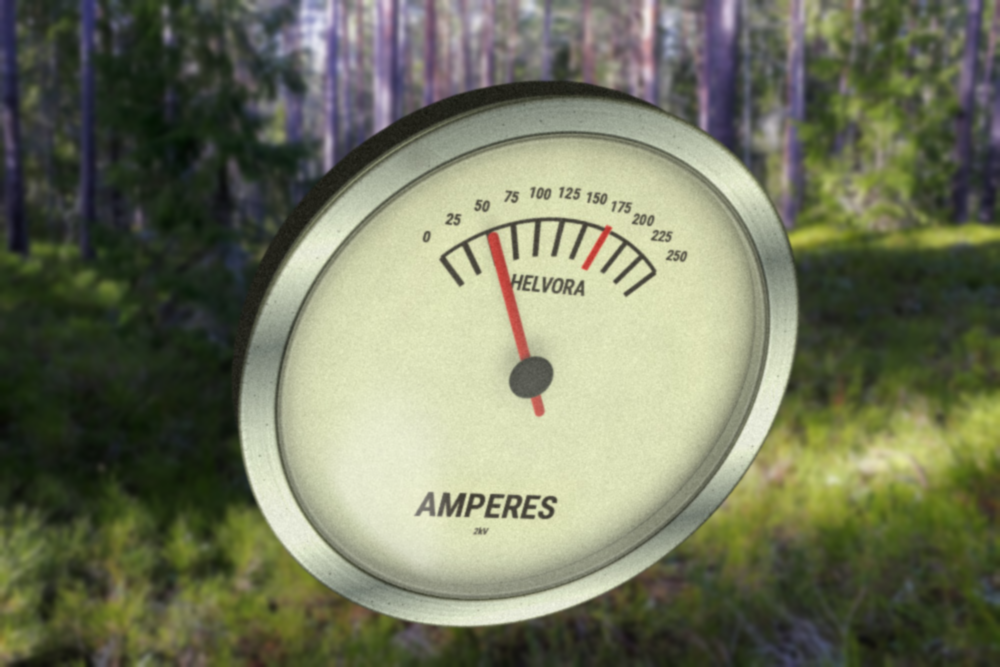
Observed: 50 A
